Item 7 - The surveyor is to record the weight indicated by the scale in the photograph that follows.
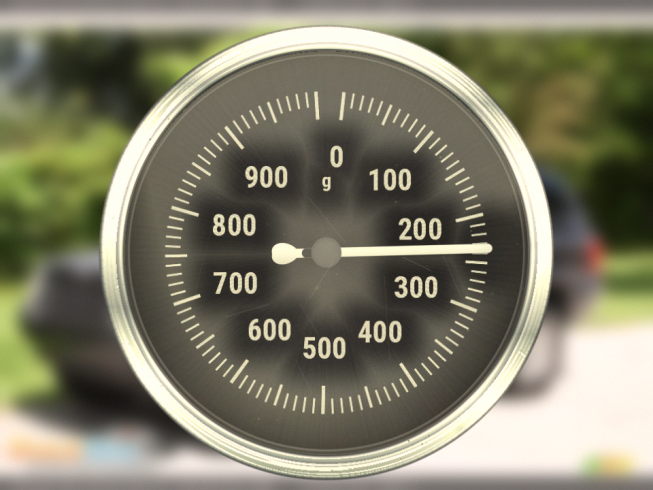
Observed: 235 g
